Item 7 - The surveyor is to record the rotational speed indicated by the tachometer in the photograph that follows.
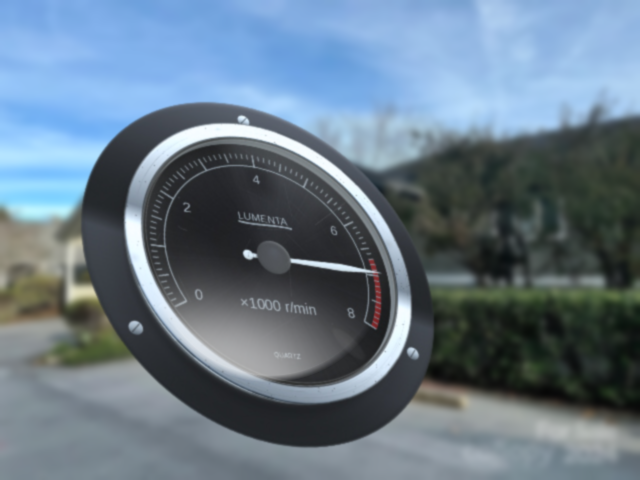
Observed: 7000 rpm
